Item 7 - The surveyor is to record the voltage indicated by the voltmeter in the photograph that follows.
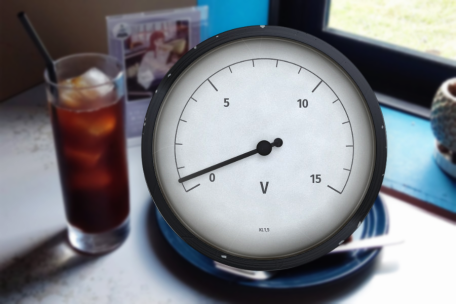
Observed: 0.5 V
